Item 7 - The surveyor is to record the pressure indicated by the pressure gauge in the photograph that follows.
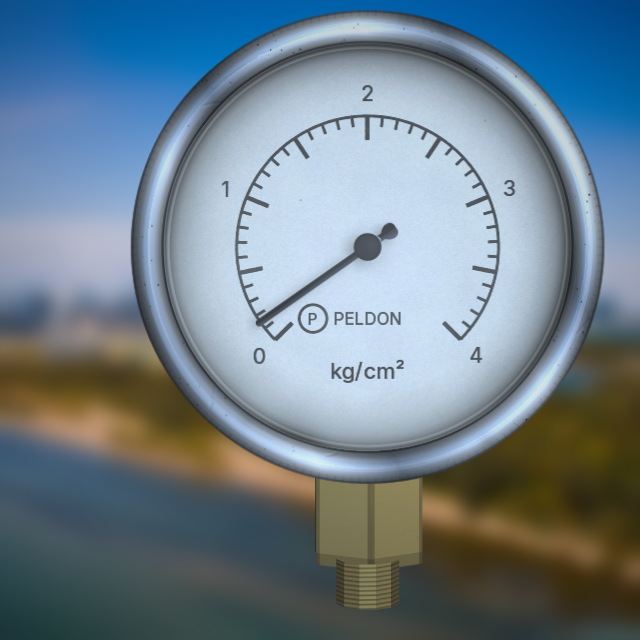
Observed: 0.15 kg/cm²
